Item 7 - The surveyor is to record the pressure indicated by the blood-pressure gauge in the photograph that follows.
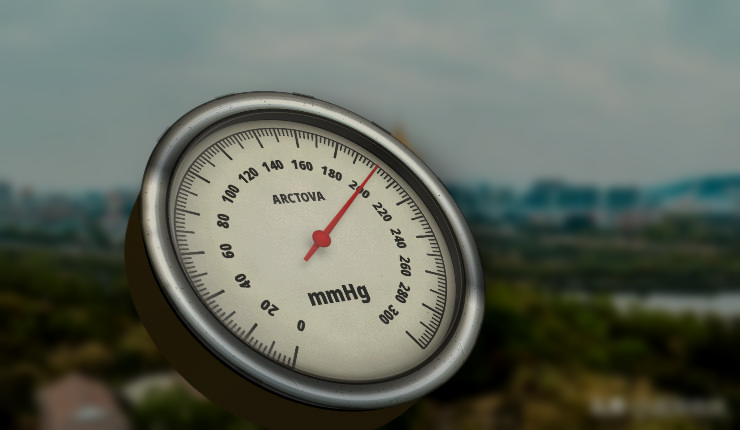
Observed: 200 mmHg
